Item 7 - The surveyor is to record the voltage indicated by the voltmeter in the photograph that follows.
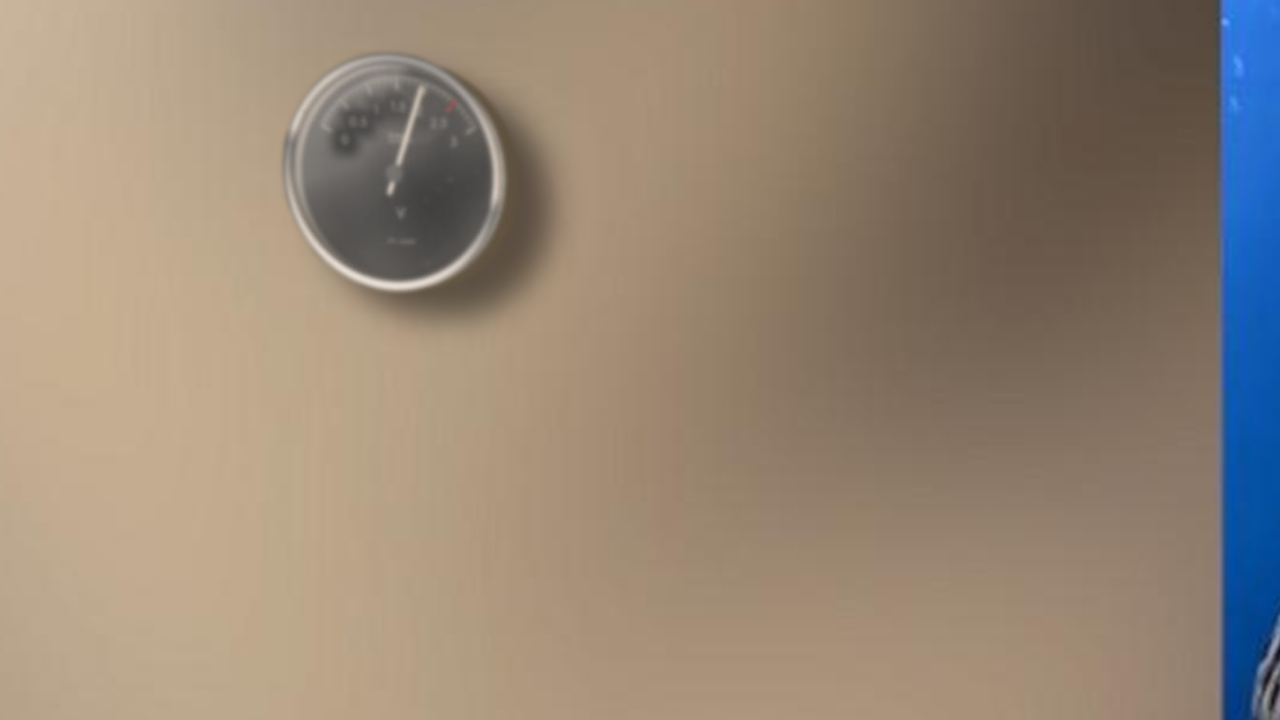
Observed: 2 V
